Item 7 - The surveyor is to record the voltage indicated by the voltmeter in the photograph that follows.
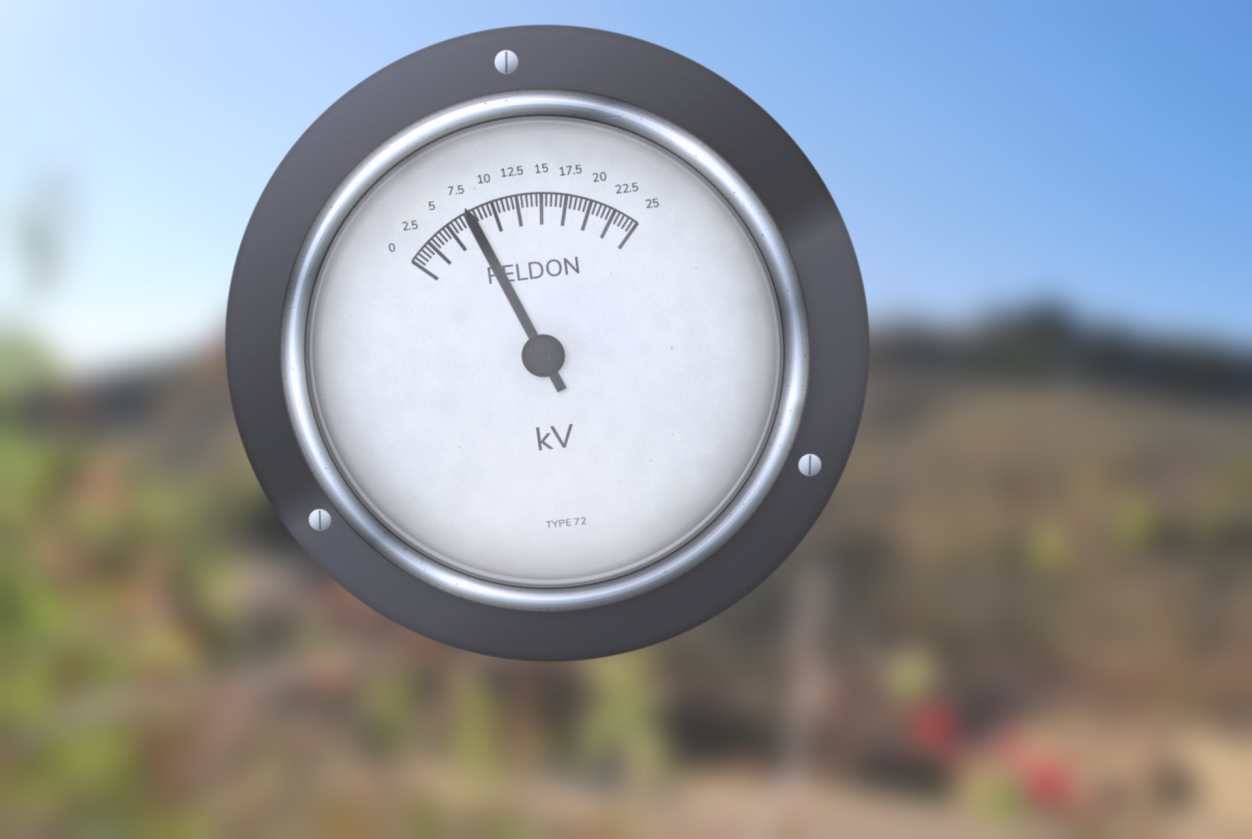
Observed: 7.5 kV
